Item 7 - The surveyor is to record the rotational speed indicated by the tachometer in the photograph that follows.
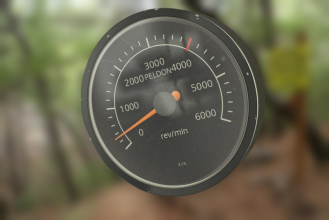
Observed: 300 rpm
